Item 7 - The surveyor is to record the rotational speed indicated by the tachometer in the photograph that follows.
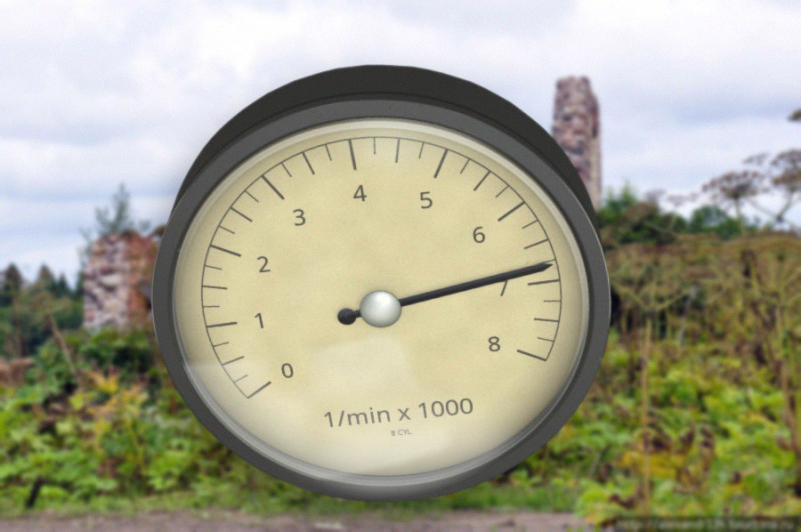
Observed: 6750 rpm
